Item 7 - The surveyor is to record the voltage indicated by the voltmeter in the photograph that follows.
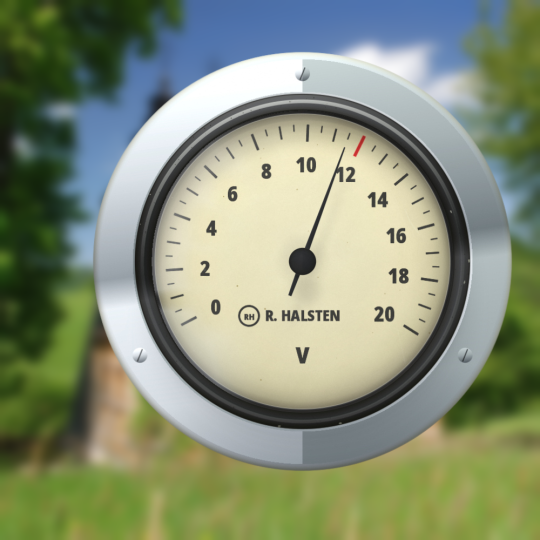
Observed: 11.5 V
